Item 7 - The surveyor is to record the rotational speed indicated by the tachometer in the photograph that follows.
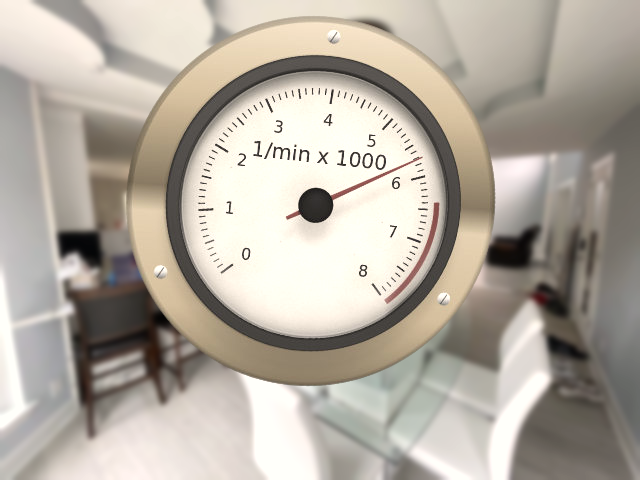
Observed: 5700 rpm
